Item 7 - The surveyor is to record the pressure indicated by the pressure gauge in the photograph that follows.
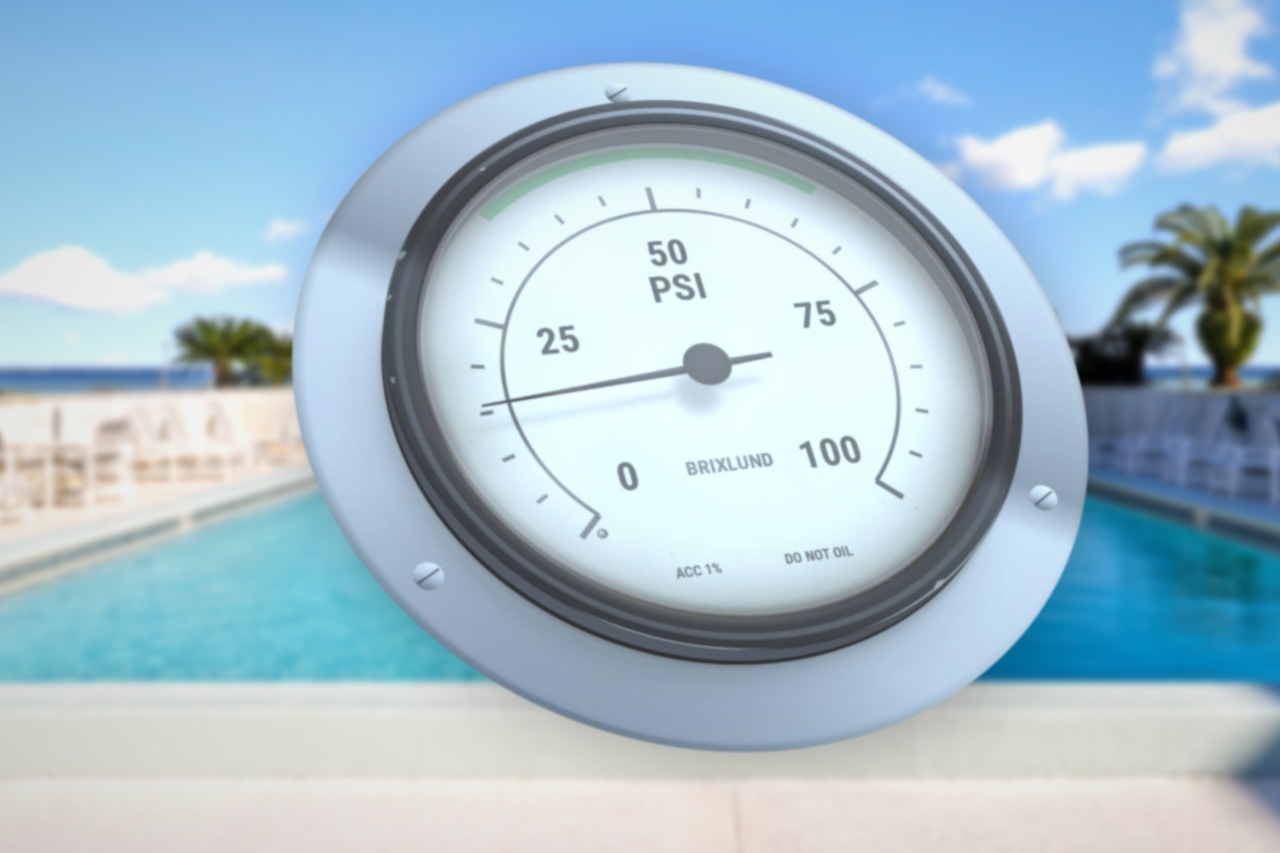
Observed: 15 psi
